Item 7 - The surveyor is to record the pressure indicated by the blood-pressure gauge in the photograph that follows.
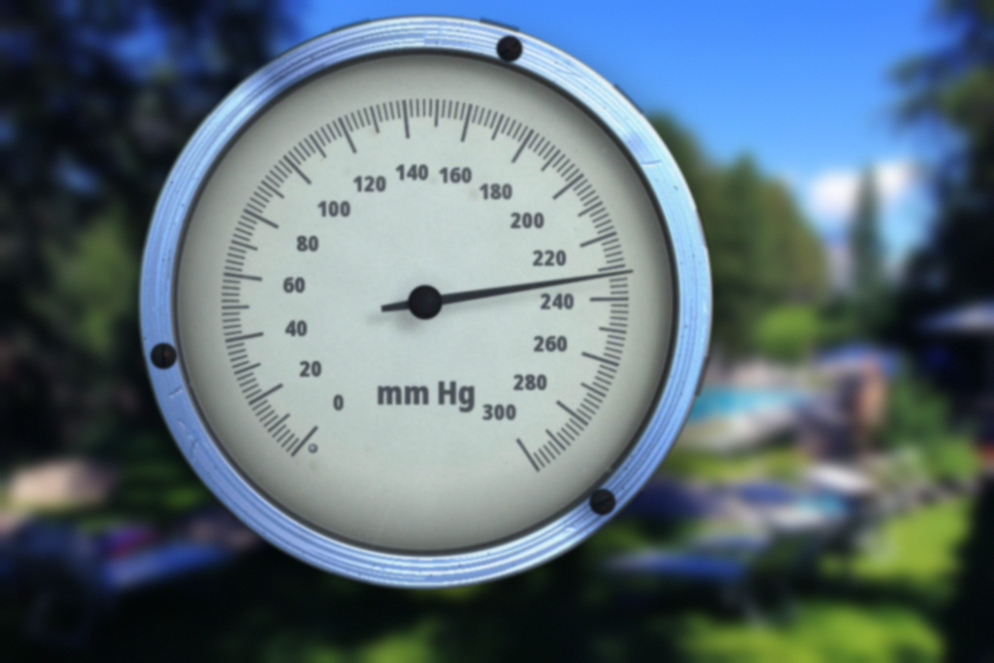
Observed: 232 mmHg
